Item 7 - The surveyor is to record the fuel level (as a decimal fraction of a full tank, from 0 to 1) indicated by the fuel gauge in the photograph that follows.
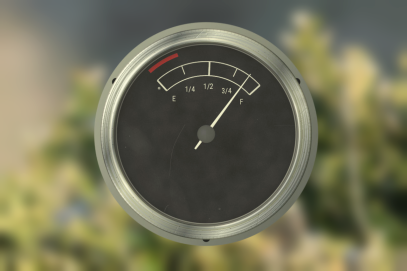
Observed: 0.875
